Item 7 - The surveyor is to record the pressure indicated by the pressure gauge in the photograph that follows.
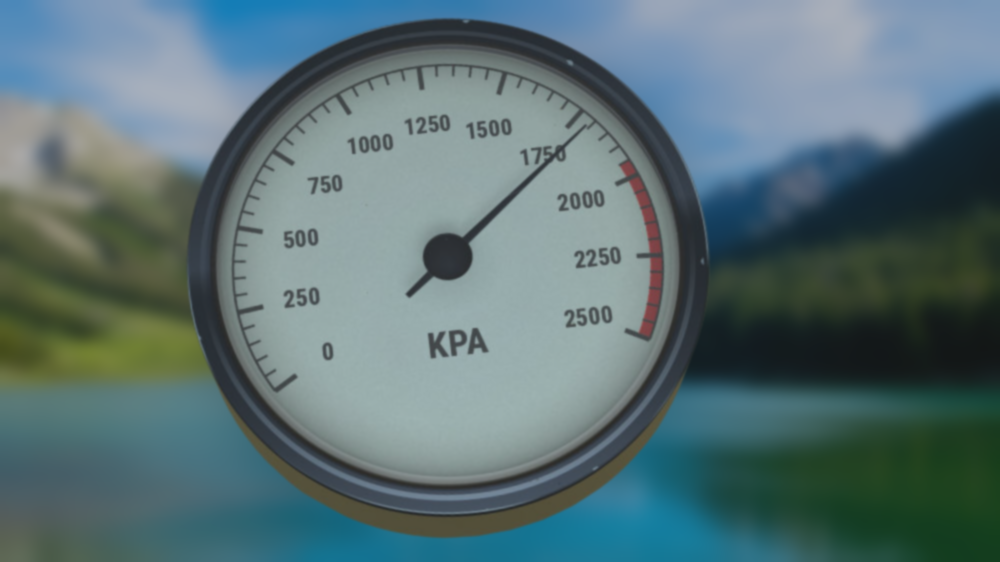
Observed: 1800 kPa
